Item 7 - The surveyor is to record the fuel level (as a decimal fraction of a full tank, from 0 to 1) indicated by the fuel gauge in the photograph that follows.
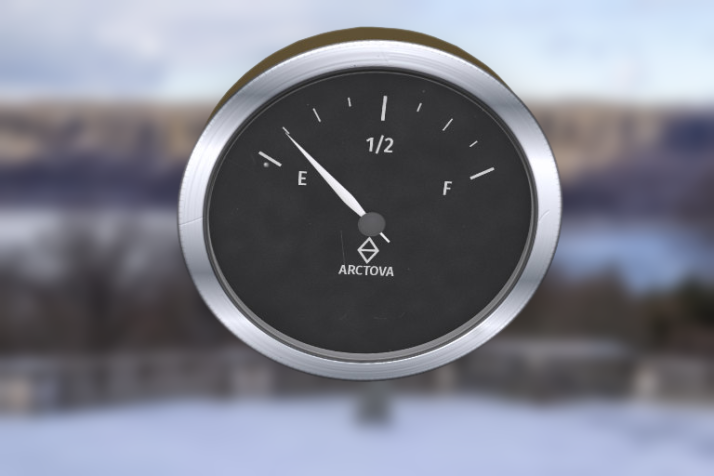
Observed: 0.125
